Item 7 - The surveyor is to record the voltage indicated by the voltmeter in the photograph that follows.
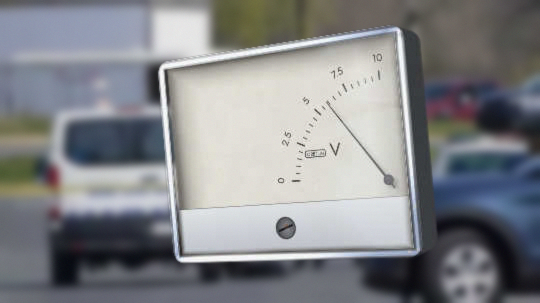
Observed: 6 V
